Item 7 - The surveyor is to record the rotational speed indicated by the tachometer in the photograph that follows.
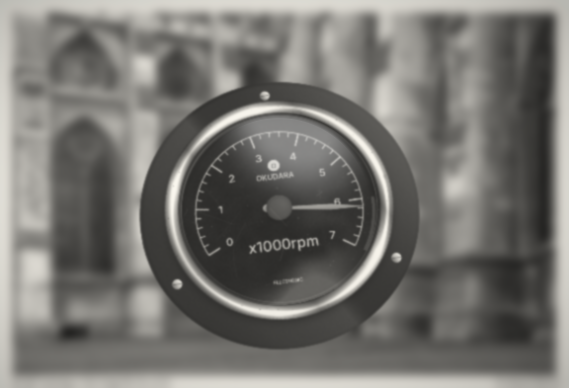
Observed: 6200 rpm
